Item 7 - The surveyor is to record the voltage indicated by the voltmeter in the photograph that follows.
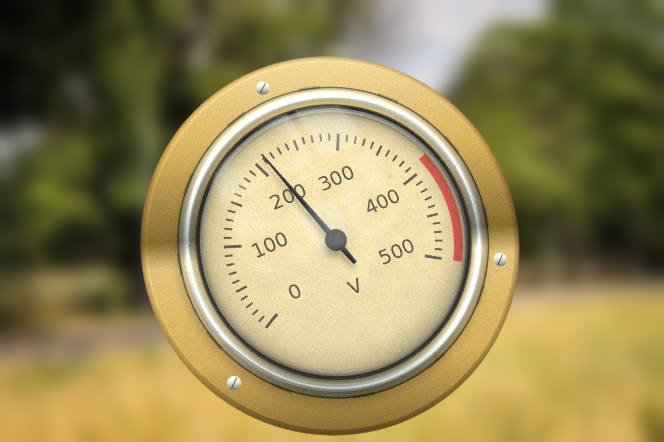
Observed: 210 V
